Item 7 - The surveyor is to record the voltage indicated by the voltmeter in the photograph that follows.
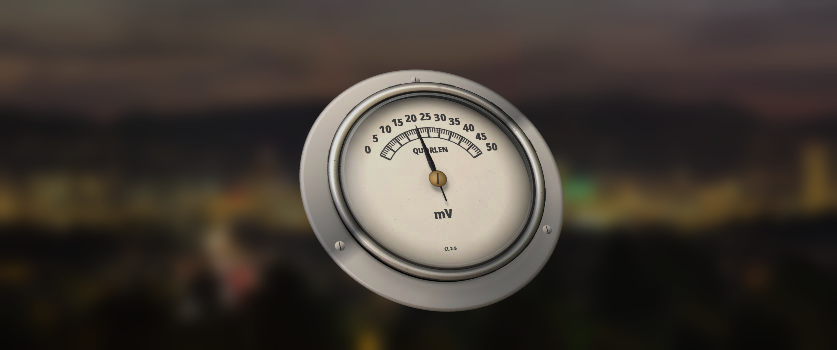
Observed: 20 mV
